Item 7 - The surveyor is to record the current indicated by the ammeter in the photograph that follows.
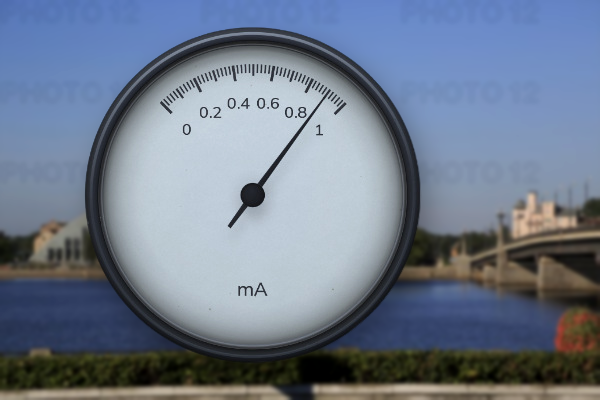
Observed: 0.9 mA
